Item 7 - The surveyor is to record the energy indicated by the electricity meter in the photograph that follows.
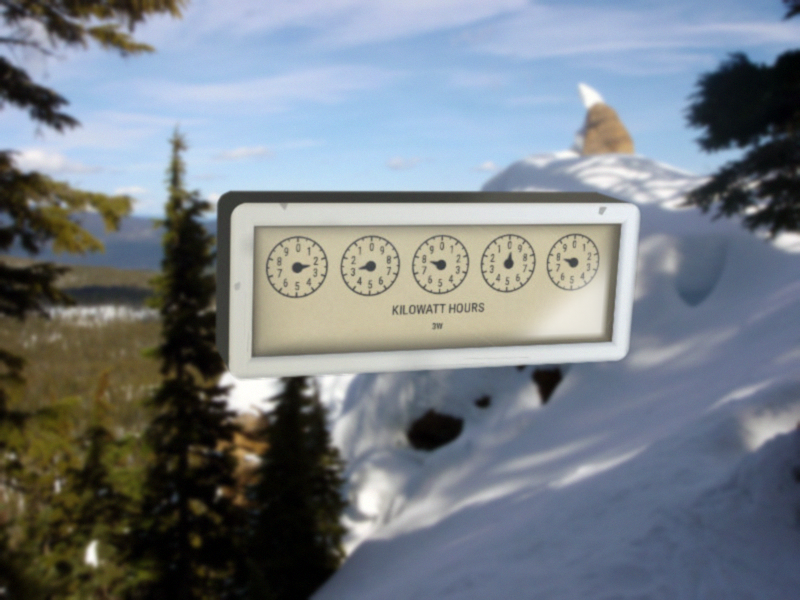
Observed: 22798 kWh
